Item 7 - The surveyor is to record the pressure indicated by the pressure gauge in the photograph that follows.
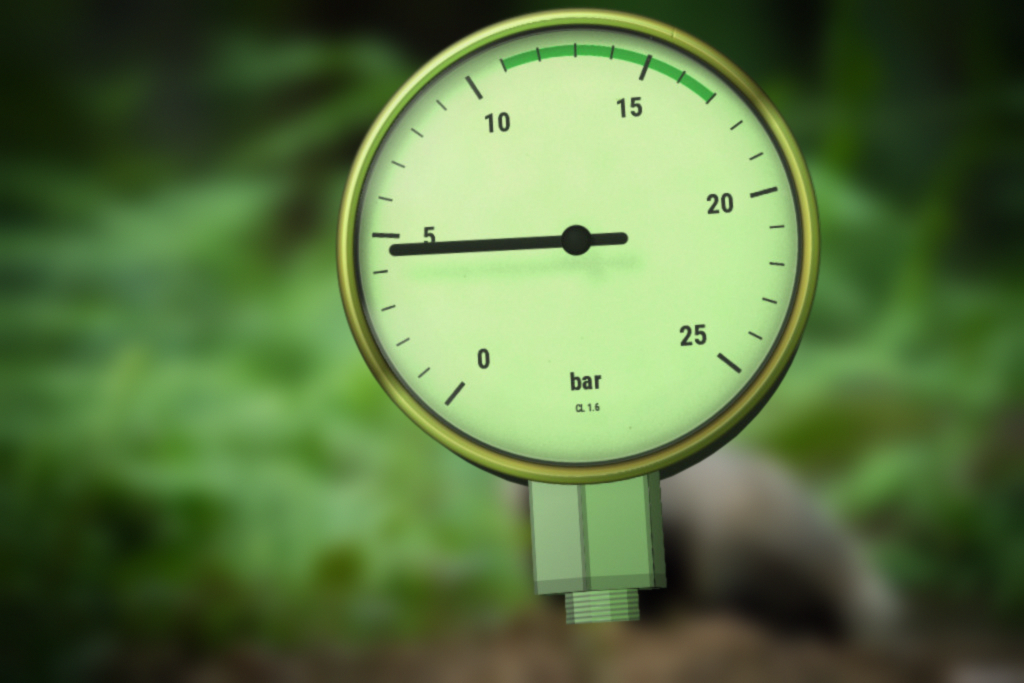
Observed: 4.5 bar
